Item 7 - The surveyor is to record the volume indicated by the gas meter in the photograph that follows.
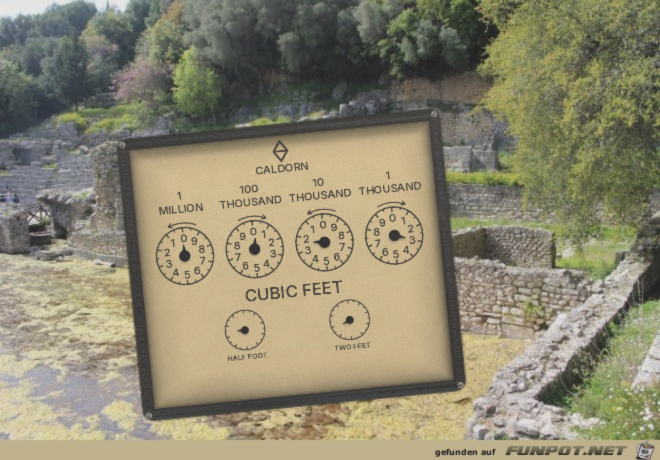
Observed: 2300 ft³
